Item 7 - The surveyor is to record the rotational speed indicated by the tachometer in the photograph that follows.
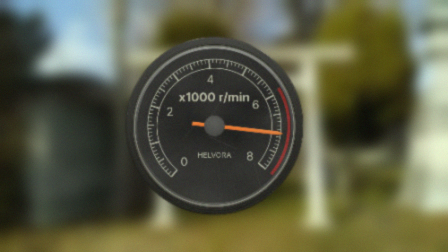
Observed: 7000 rpm
